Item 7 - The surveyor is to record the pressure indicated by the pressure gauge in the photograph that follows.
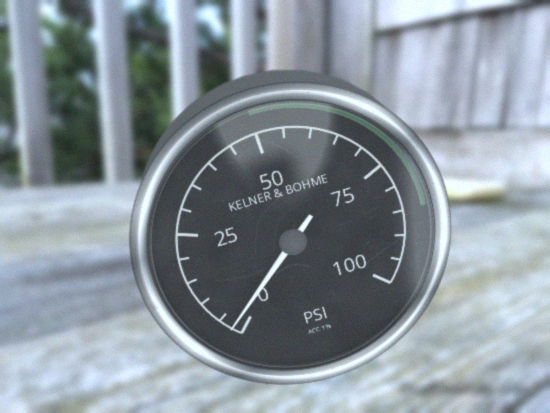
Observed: 2.5 psi
